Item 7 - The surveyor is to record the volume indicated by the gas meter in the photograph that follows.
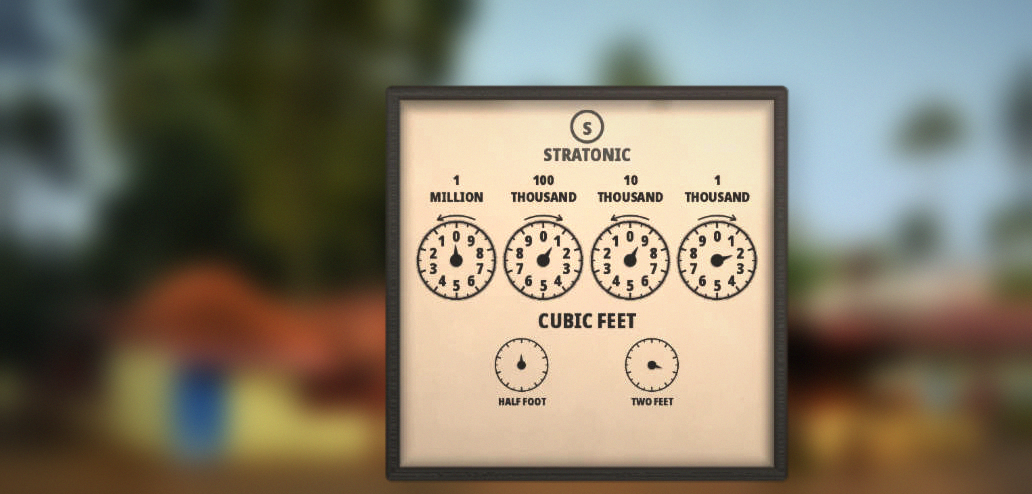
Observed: 9200 ft³
